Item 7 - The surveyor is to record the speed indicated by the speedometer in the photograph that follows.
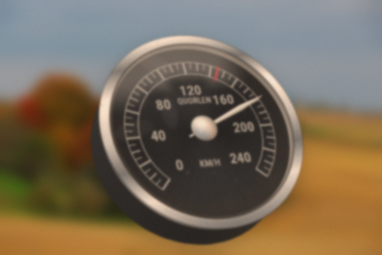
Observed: 180 km/h
